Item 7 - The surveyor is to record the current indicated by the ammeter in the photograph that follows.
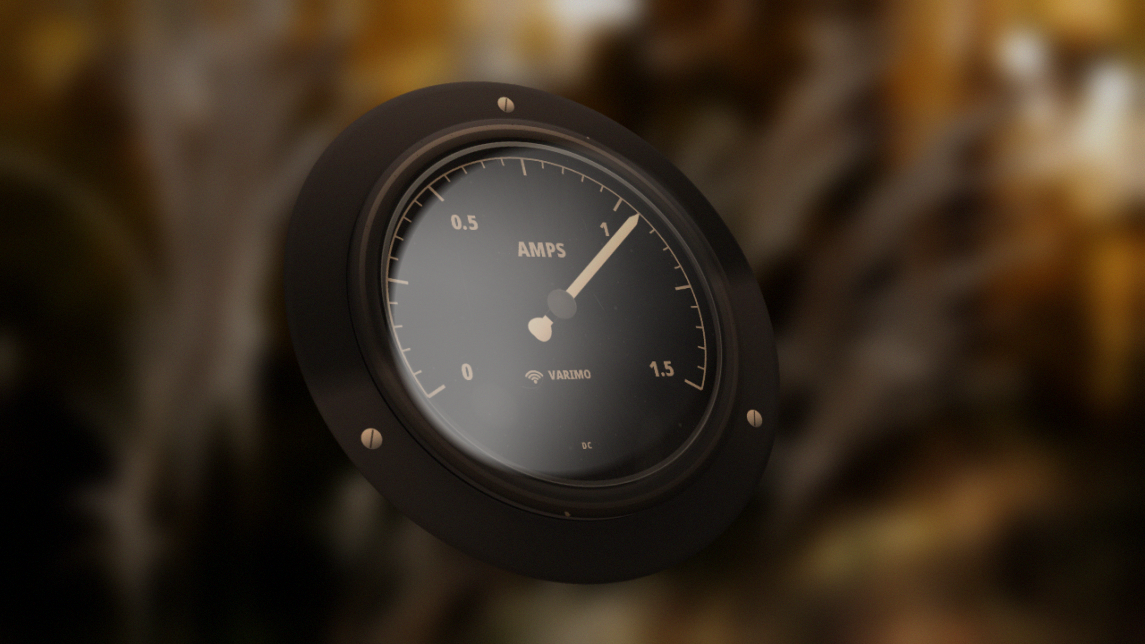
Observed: 1.05 A
